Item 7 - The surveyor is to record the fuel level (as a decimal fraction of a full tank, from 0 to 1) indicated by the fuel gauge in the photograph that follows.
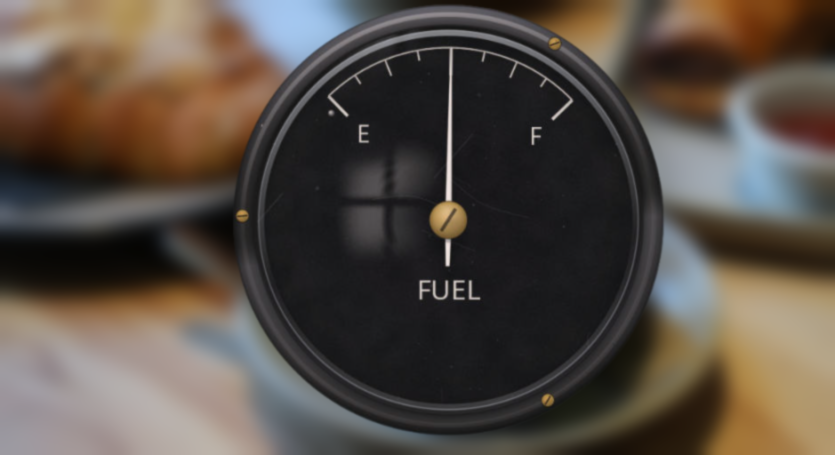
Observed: 0.5
